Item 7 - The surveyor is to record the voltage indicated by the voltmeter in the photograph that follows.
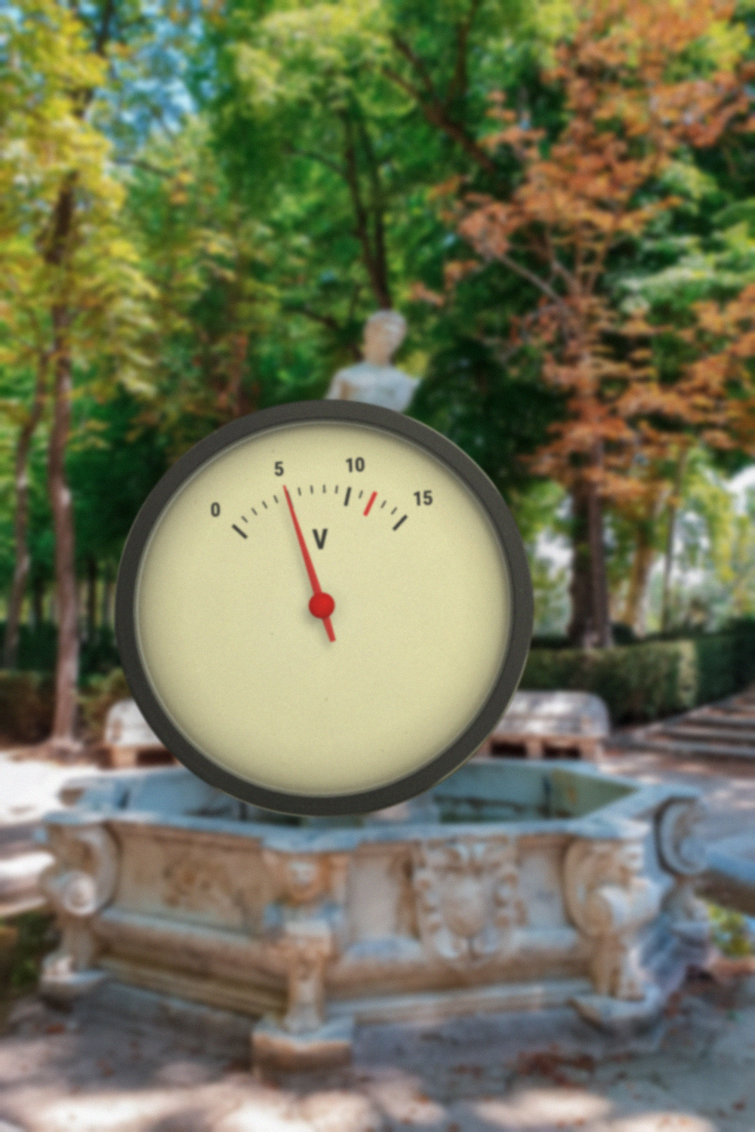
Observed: 5 V
